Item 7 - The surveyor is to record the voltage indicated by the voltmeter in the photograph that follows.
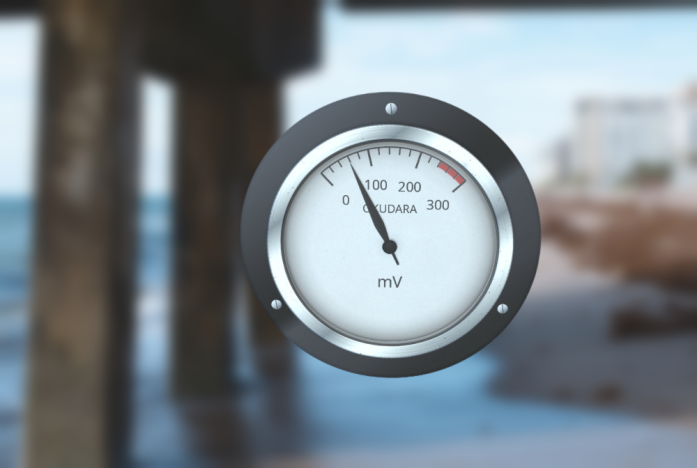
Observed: 60 mV
